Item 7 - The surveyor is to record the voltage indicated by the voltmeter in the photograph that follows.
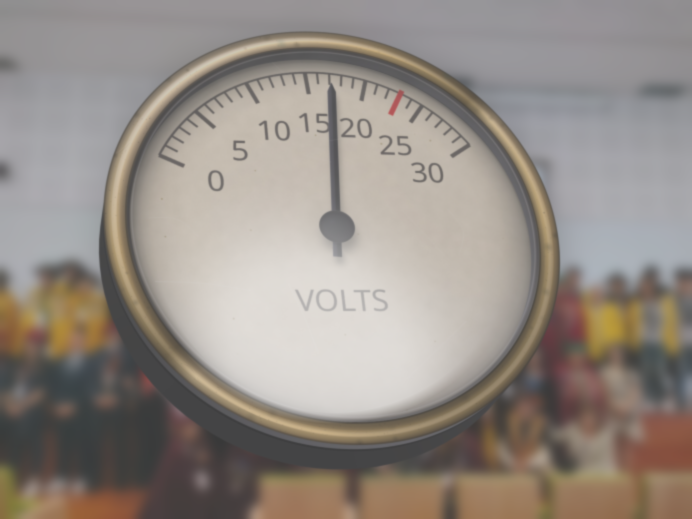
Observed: 17 V
